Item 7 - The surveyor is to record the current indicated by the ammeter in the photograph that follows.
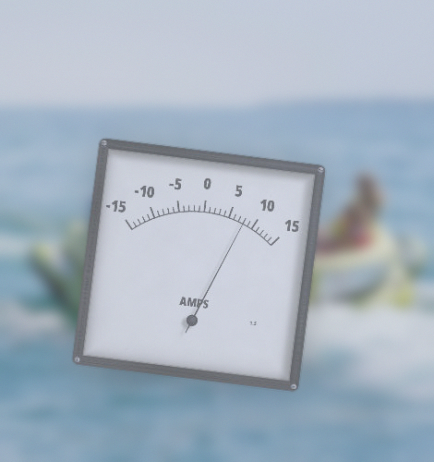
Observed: 8 A
